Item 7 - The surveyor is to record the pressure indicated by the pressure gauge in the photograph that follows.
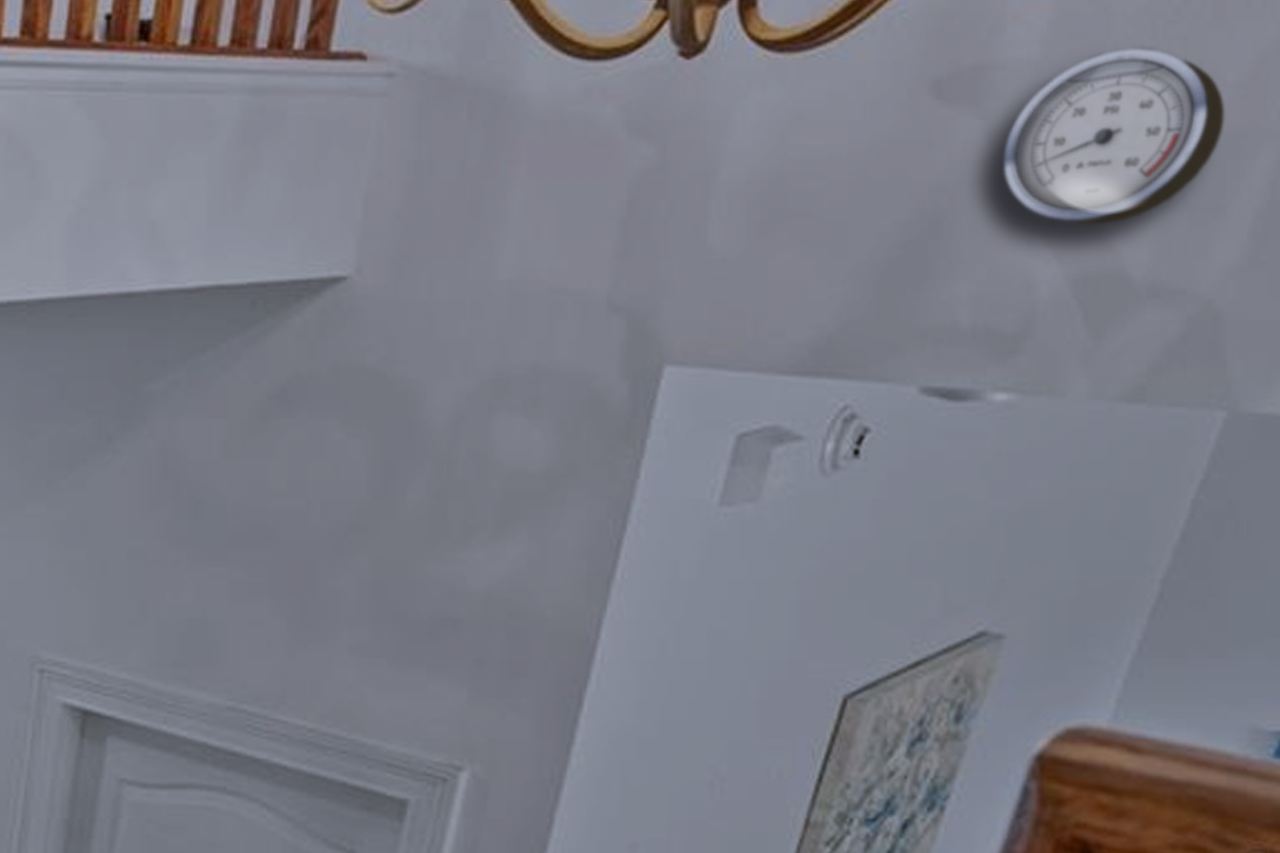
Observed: 5 psi
